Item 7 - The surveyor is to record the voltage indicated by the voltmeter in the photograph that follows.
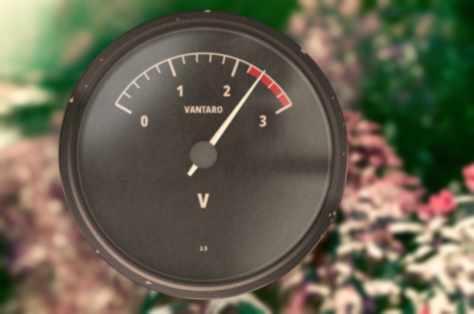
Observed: 2.4 V
